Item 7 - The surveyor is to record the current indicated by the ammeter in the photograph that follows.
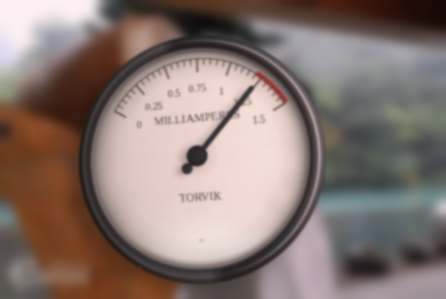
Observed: 1.25 mA
